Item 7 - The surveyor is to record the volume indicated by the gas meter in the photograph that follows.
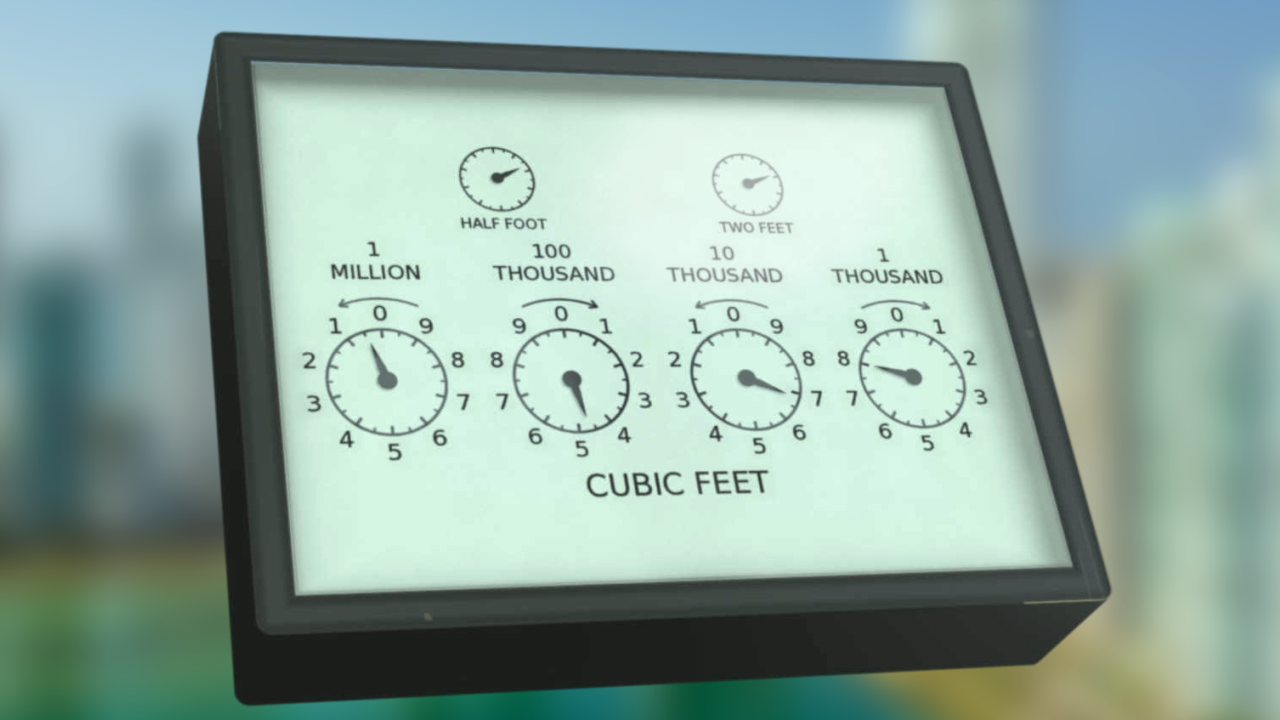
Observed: 46800 ft³
